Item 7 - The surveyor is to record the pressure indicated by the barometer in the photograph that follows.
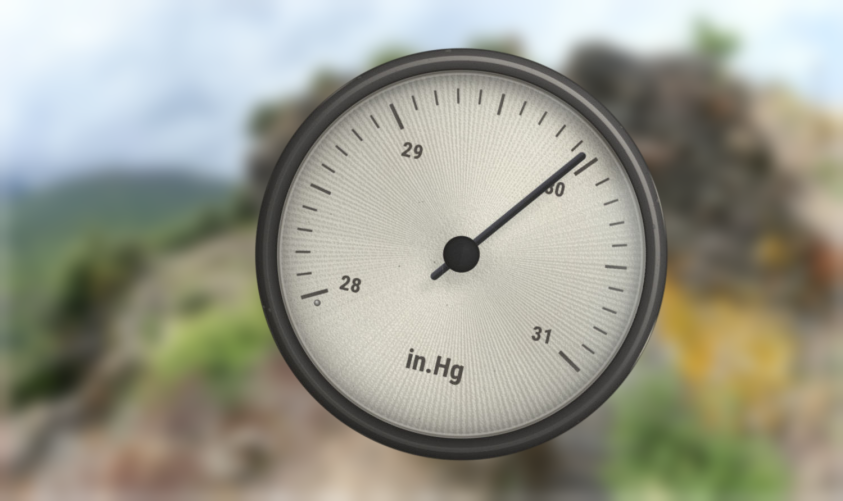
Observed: 29.95 inHg
